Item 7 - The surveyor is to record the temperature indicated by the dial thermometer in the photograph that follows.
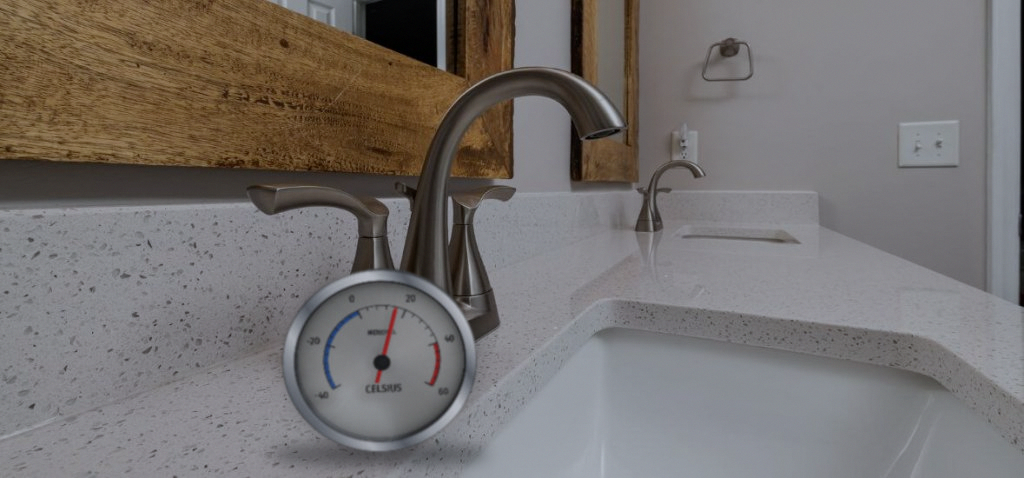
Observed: 16 °C
